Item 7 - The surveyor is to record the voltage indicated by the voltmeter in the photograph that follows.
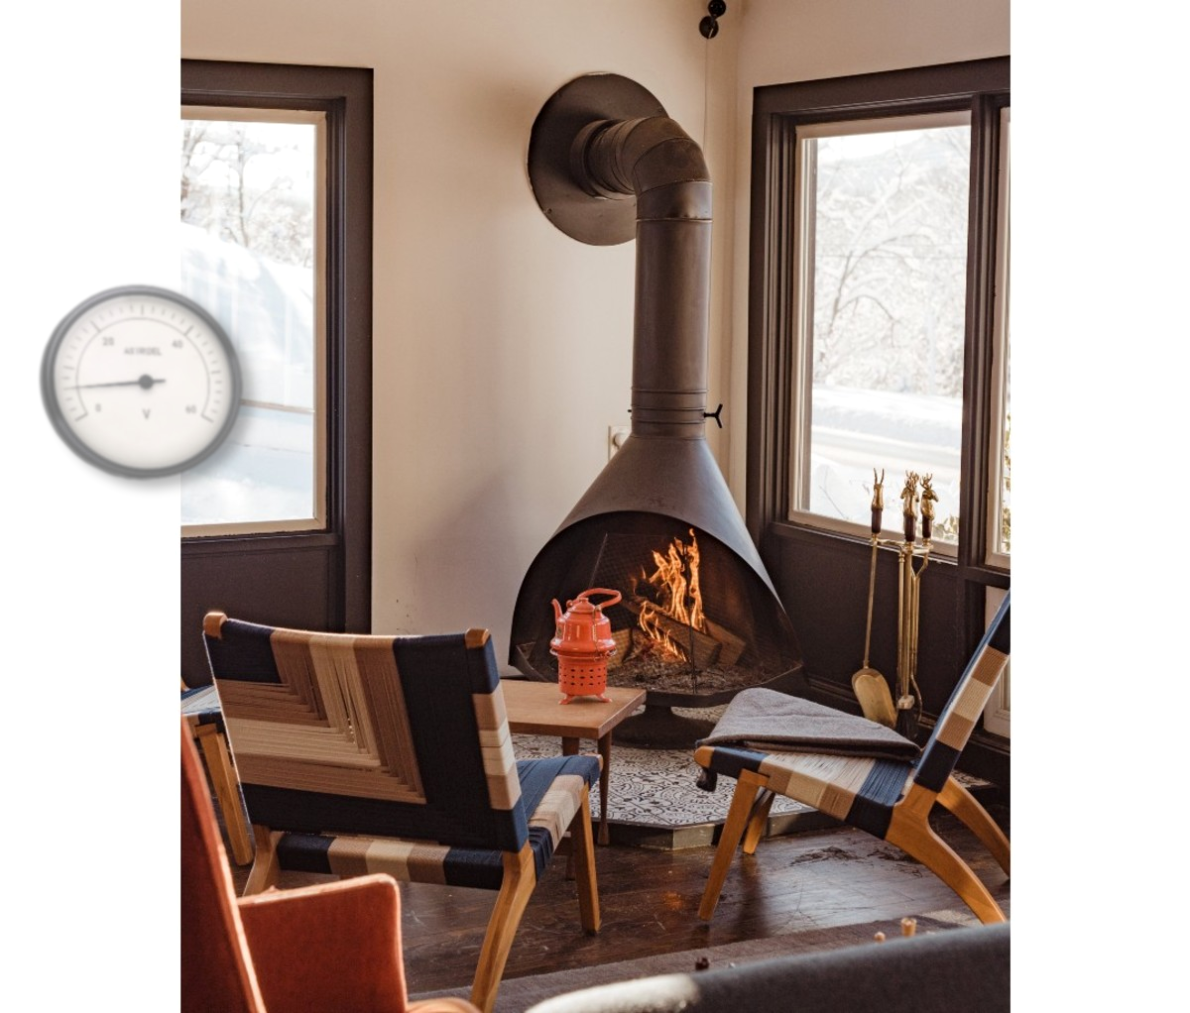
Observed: 6 V
